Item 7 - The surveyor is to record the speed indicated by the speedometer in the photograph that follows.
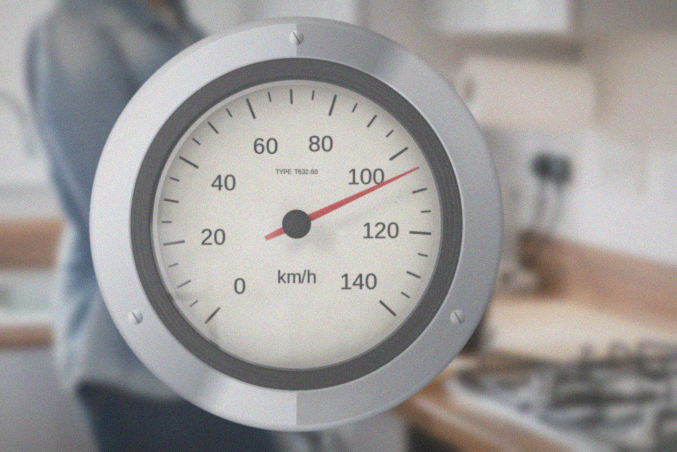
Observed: 105 km/h
